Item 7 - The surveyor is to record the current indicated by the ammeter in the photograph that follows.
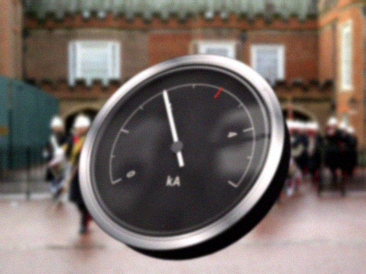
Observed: 2 kA
